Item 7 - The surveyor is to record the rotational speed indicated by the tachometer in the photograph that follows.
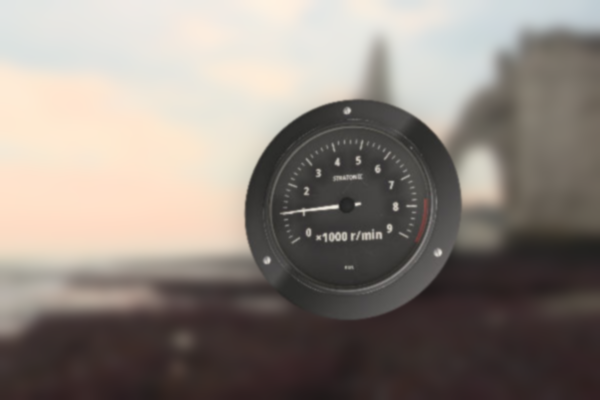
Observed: 1000 rpm
